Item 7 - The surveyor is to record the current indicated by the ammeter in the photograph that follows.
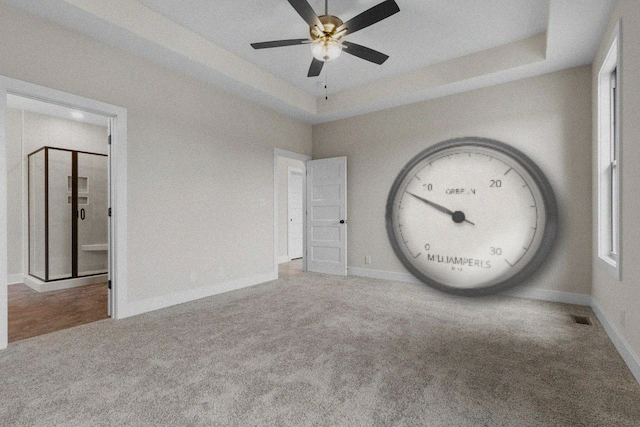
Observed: 8 mA
